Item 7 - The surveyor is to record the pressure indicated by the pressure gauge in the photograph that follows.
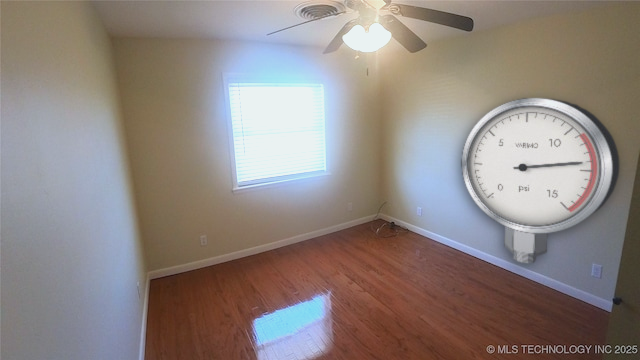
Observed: 12 psi
